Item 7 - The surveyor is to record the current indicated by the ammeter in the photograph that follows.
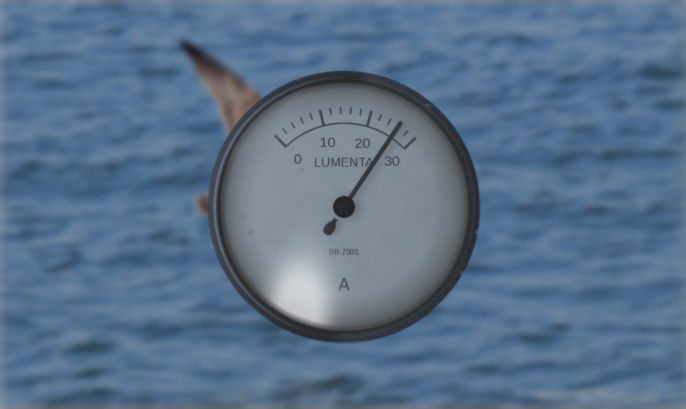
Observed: 26 A
